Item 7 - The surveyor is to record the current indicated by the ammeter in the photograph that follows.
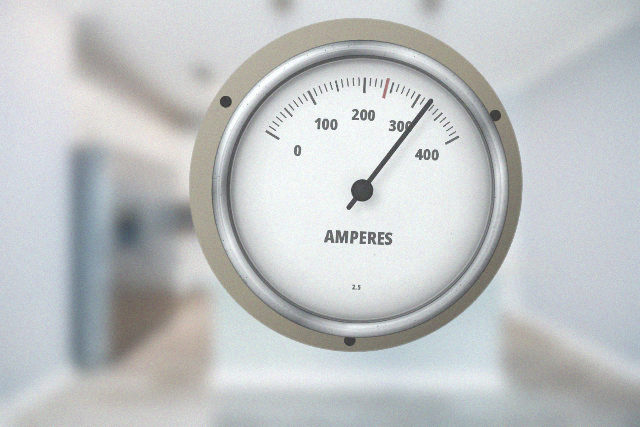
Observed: 320 A
